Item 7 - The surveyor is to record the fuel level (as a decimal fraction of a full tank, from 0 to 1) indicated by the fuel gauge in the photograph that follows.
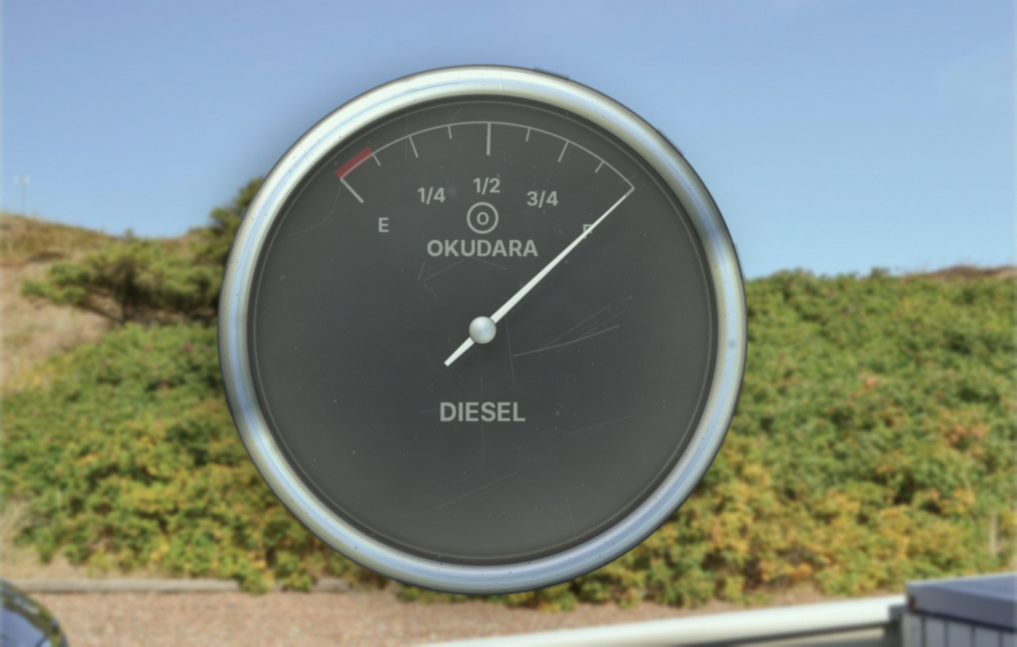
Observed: 1
